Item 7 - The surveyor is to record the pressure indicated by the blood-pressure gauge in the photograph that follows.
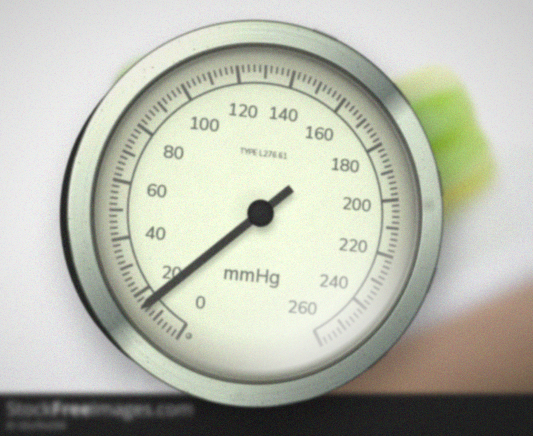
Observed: 16 mmHg
